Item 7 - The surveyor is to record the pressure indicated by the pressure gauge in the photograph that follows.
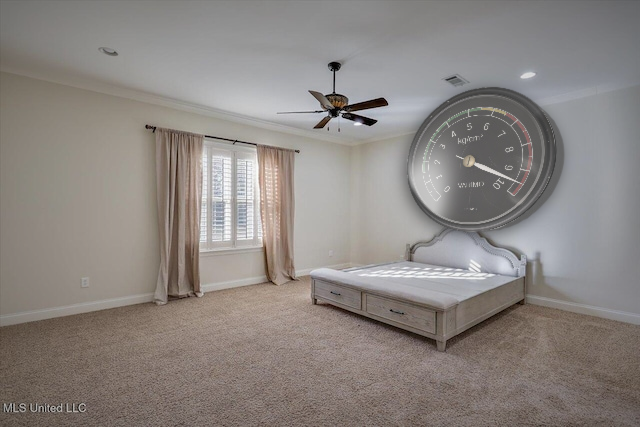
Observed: 9.5 kg/cm²
